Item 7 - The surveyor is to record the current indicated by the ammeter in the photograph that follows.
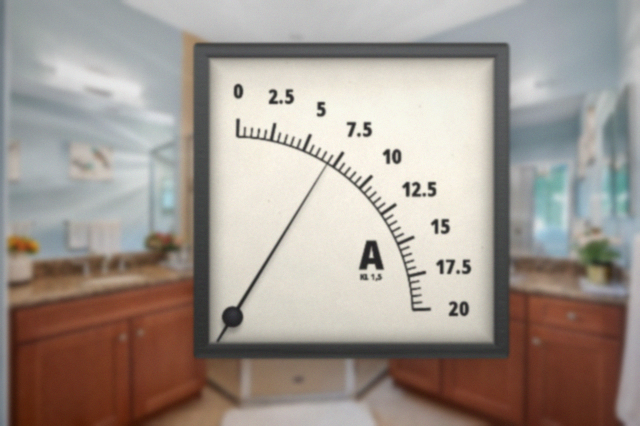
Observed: 7 A
